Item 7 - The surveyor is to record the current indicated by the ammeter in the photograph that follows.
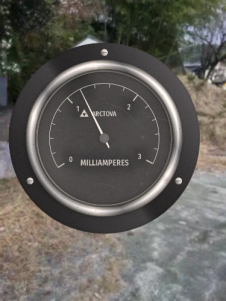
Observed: 1.2 mA
